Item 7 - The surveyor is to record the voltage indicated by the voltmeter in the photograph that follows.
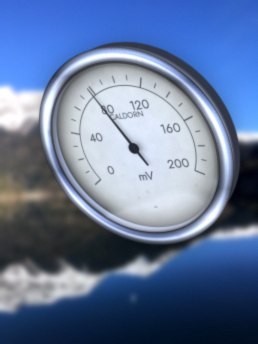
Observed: 80 mV
